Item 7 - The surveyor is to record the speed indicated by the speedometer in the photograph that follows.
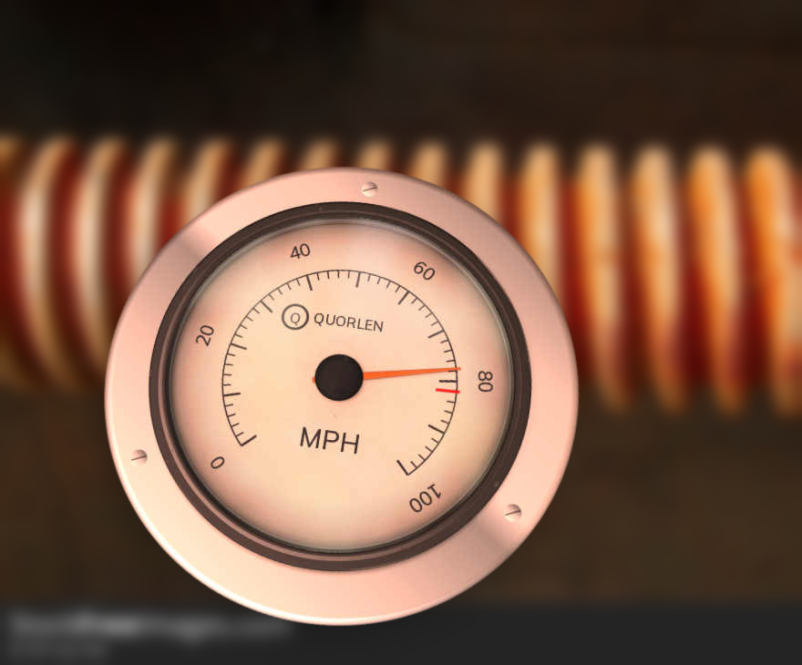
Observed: 78 mph
